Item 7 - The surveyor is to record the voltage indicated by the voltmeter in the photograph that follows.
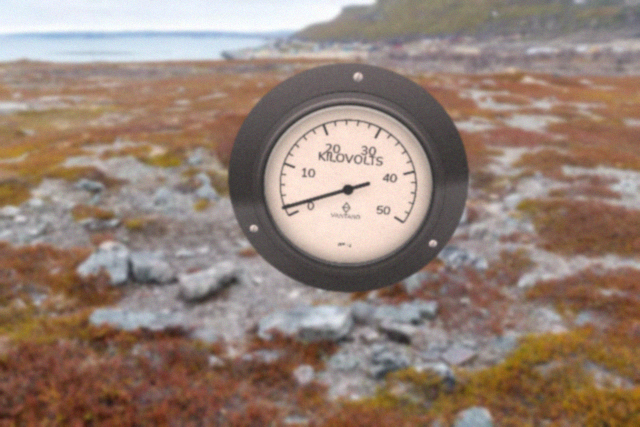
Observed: 2 kV
